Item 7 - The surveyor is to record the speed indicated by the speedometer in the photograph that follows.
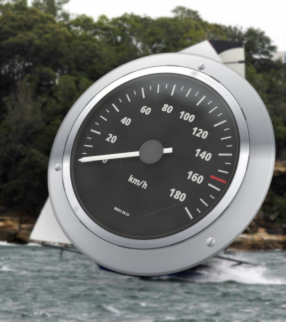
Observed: 0 km/h
